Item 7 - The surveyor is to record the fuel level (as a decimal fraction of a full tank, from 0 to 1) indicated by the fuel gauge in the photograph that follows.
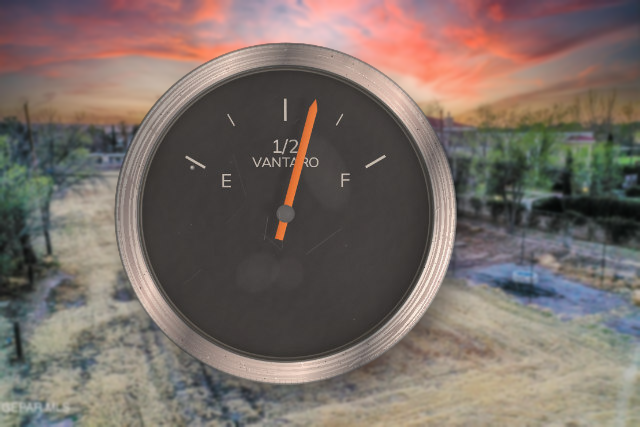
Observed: 0.625
